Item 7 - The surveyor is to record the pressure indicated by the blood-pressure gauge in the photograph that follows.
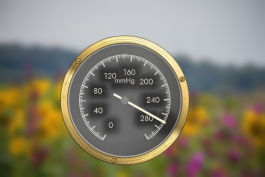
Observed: 270 mmHg
